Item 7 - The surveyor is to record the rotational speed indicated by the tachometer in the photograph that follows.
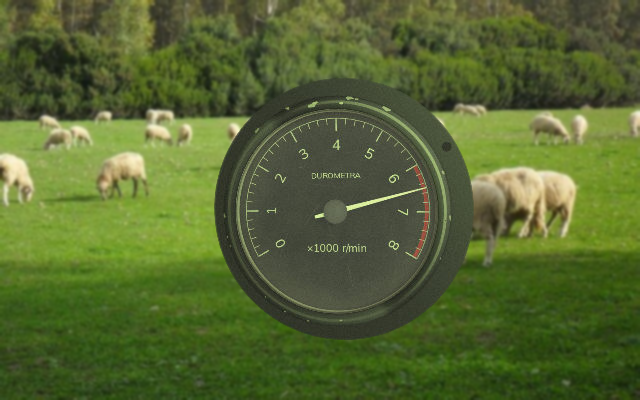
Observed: 6500 rpm
